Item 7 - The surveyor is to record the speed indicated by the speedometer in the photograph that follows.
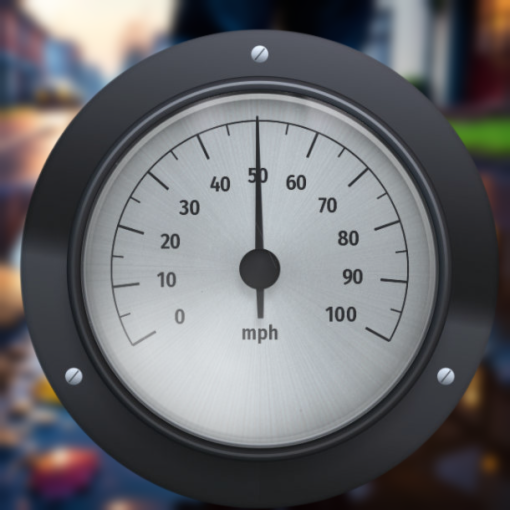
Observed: 50 mph
